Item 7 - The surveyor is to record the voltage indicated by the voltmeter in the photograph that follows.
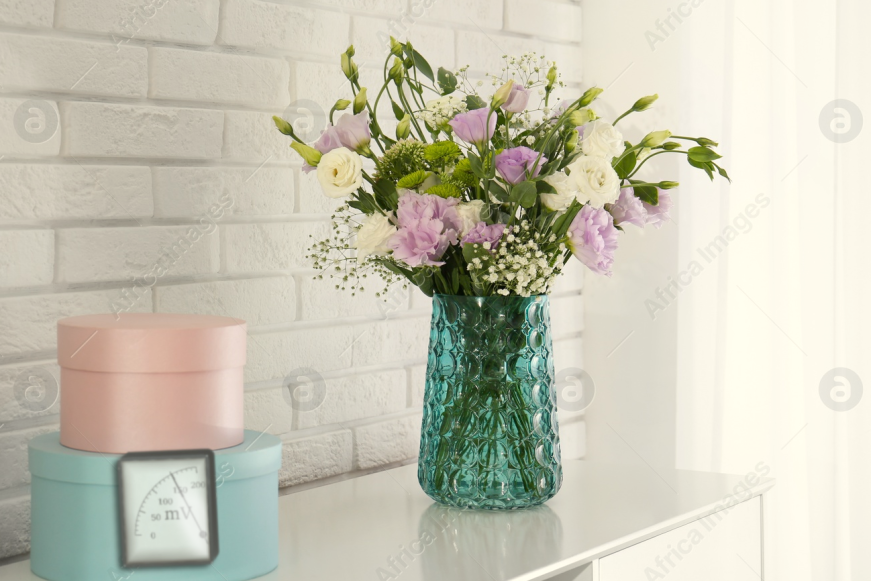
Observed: 150 mV
